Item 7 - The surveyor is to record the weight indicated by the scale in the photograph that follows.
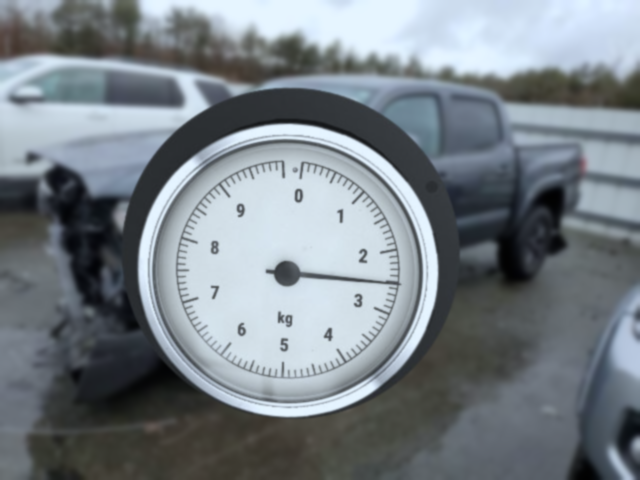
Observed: 2.5 kg
